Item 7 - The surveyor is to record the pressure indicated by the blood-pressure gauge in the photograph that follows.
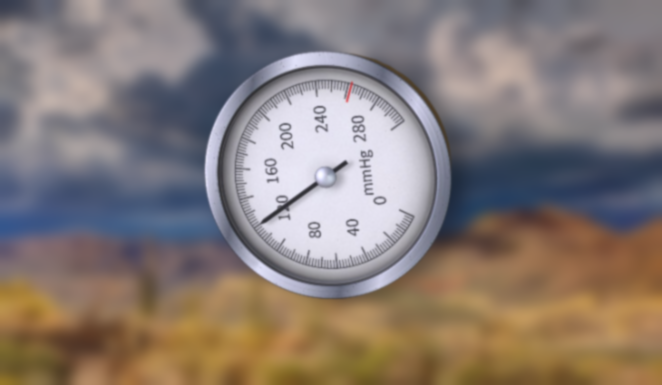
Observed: 120 mmHg
